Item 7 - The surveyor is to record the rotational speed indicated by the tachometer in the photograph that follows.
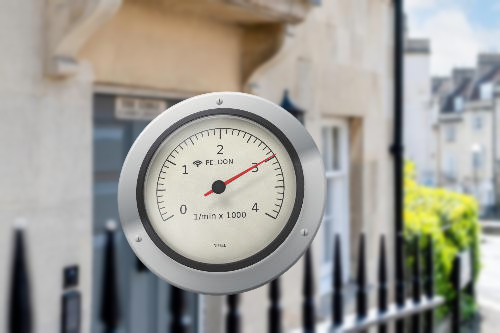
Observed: 3000 rpm
